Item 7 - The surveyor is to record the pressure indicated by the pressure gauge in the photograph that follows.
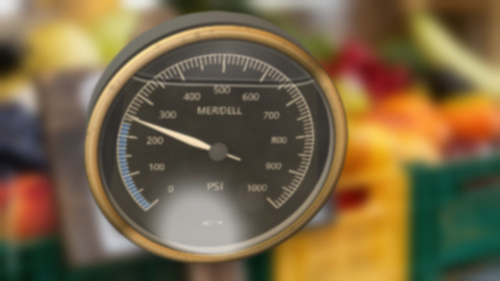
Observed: 250 psi
